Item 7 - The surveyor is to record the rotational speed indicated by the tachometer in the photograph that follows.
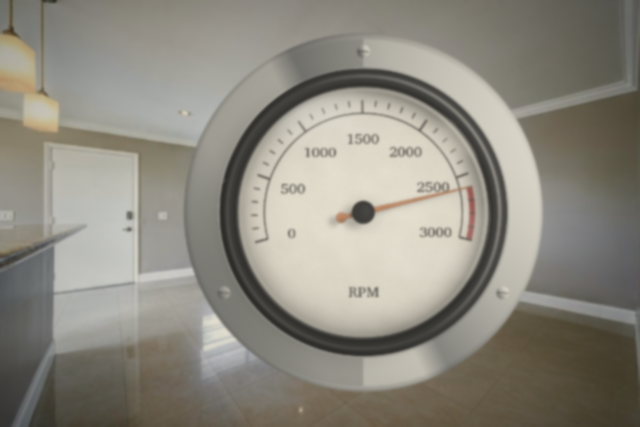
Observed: 2600 rpm
